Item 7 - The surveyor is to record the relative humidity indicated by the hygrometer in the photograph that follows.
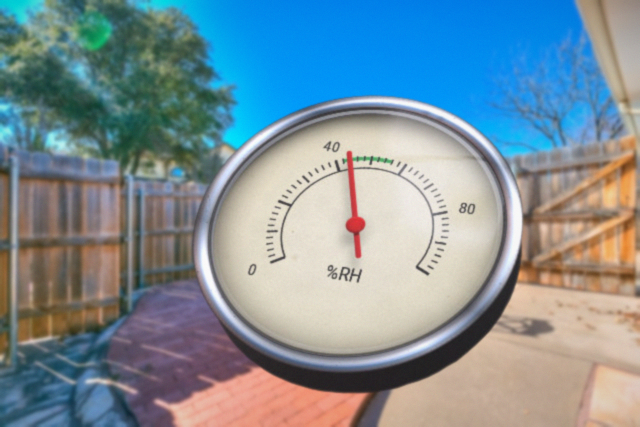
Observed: 44 %
